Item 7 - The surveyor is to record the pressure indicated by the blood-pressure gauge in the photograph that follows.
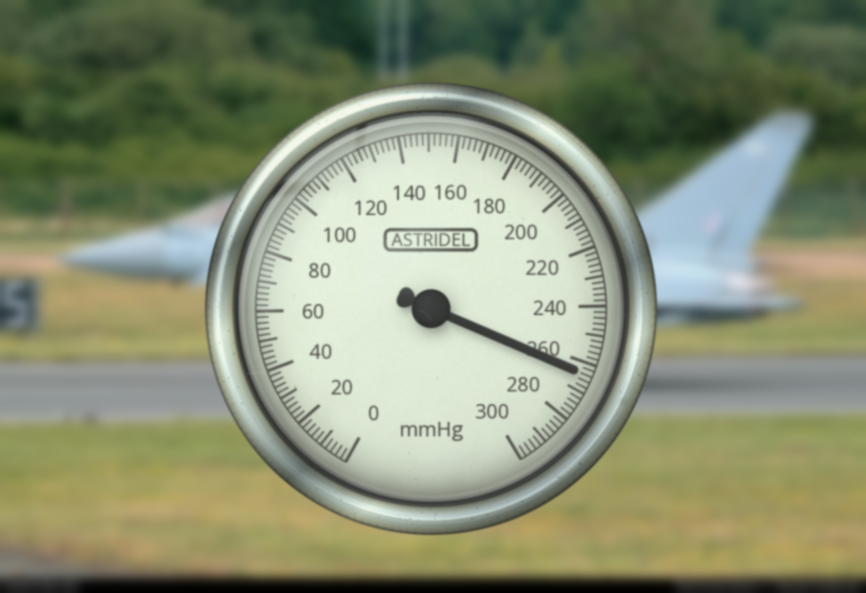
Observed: 264 mmHg
